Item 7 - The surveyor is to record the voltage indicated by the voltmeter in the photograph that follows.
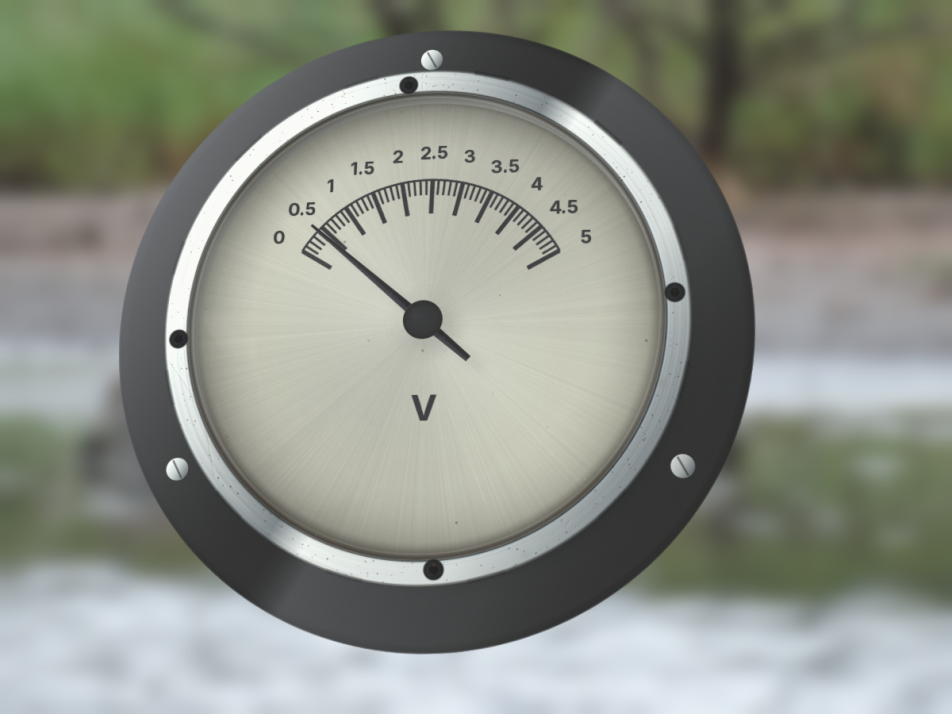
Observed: 0.4 V
